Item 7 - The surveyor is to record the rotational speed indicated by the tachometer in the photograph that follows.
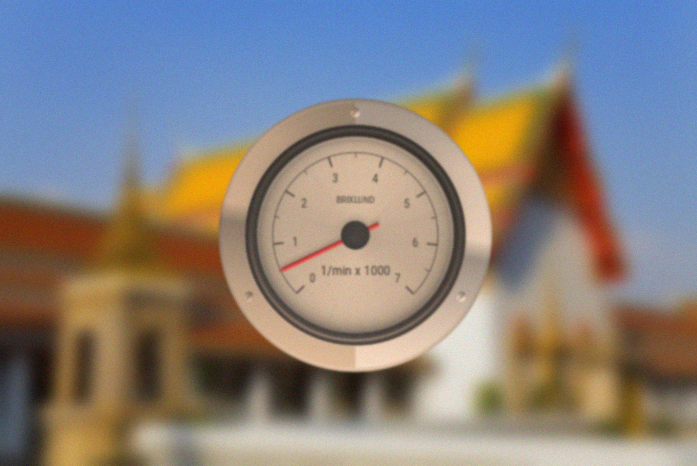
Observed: 500 rpm
